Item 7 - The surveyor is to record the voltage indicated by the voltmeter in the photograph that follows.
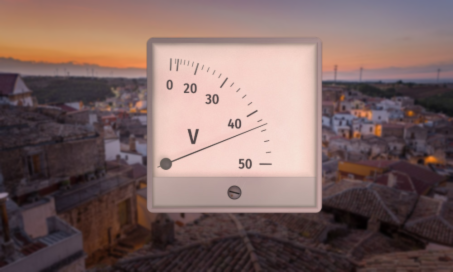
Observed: 43 V
